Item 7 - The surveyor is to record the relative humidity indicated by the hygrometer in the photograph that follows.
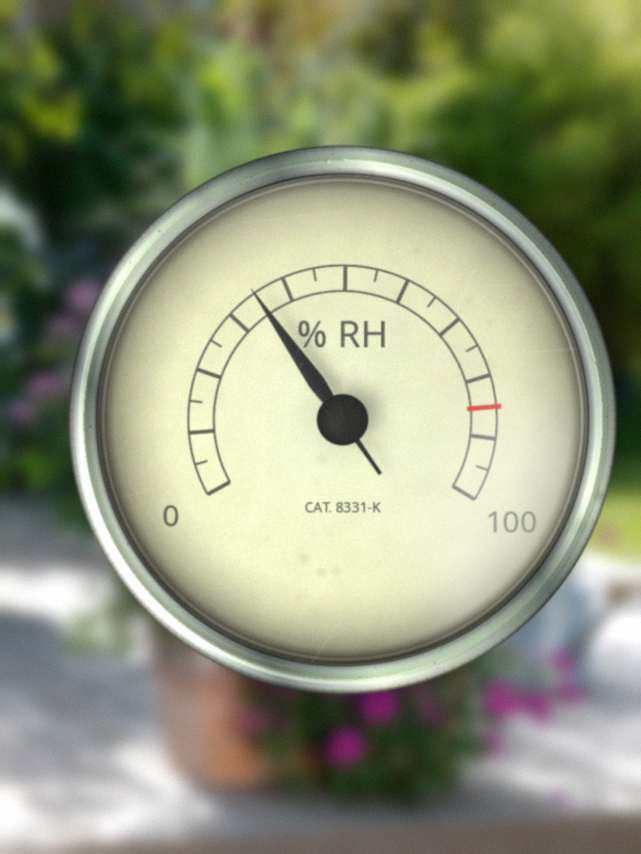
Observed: 35 %
